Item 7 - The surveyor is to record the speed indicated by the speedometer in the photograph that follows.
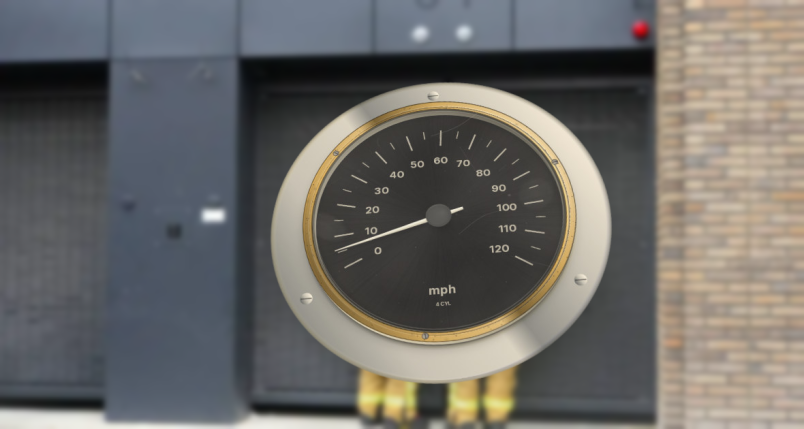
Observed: 5 mph
